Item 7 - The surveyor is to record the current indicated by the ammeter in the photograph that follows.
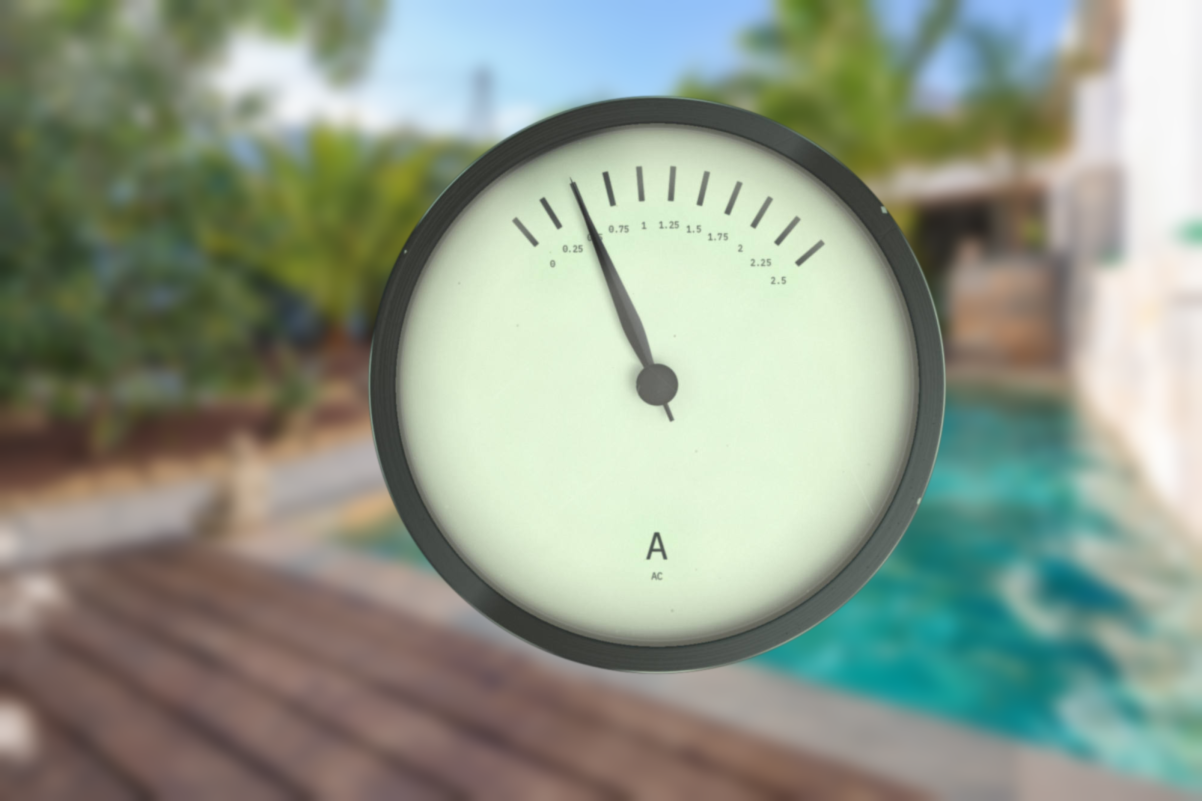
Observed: 0.5 A
